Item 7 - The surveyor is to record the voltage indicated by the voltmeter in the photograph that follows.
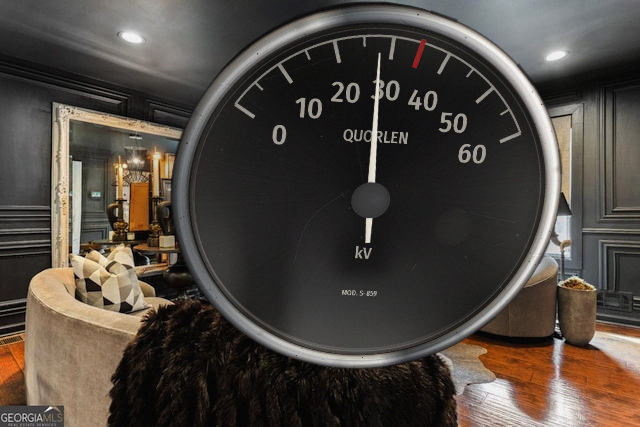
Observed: 27.5 kV
